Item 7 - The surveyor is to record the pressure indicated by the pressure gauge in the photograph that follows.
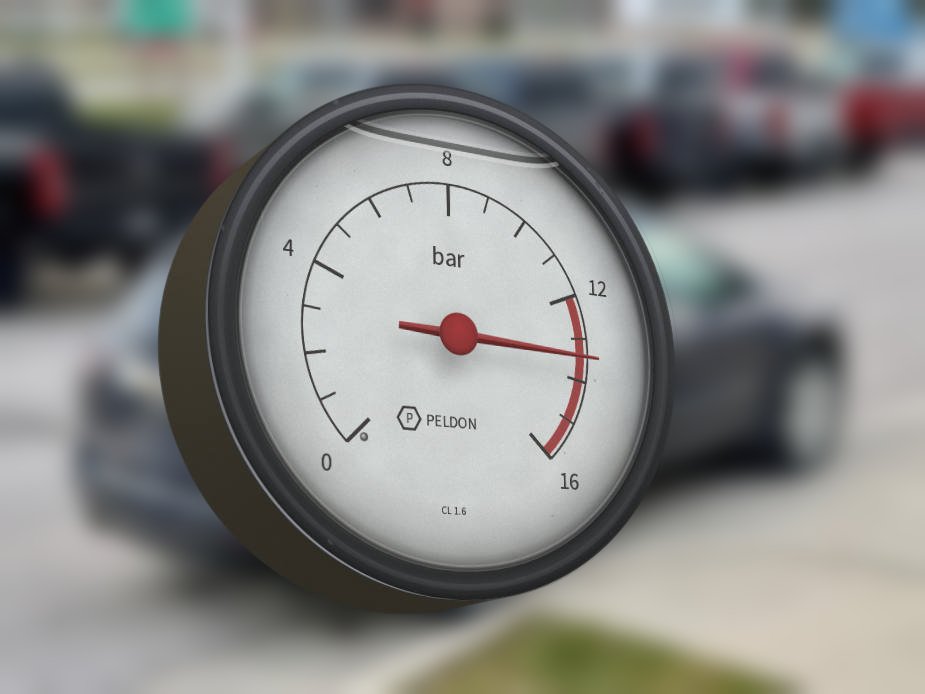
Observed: 13.5 bar
